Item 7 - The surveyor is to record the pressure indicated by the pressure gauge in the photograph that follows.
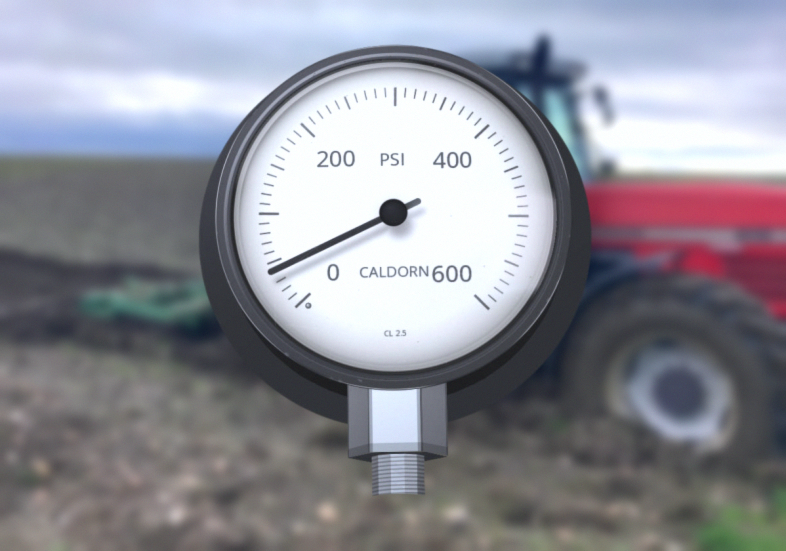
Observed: 40 psi
